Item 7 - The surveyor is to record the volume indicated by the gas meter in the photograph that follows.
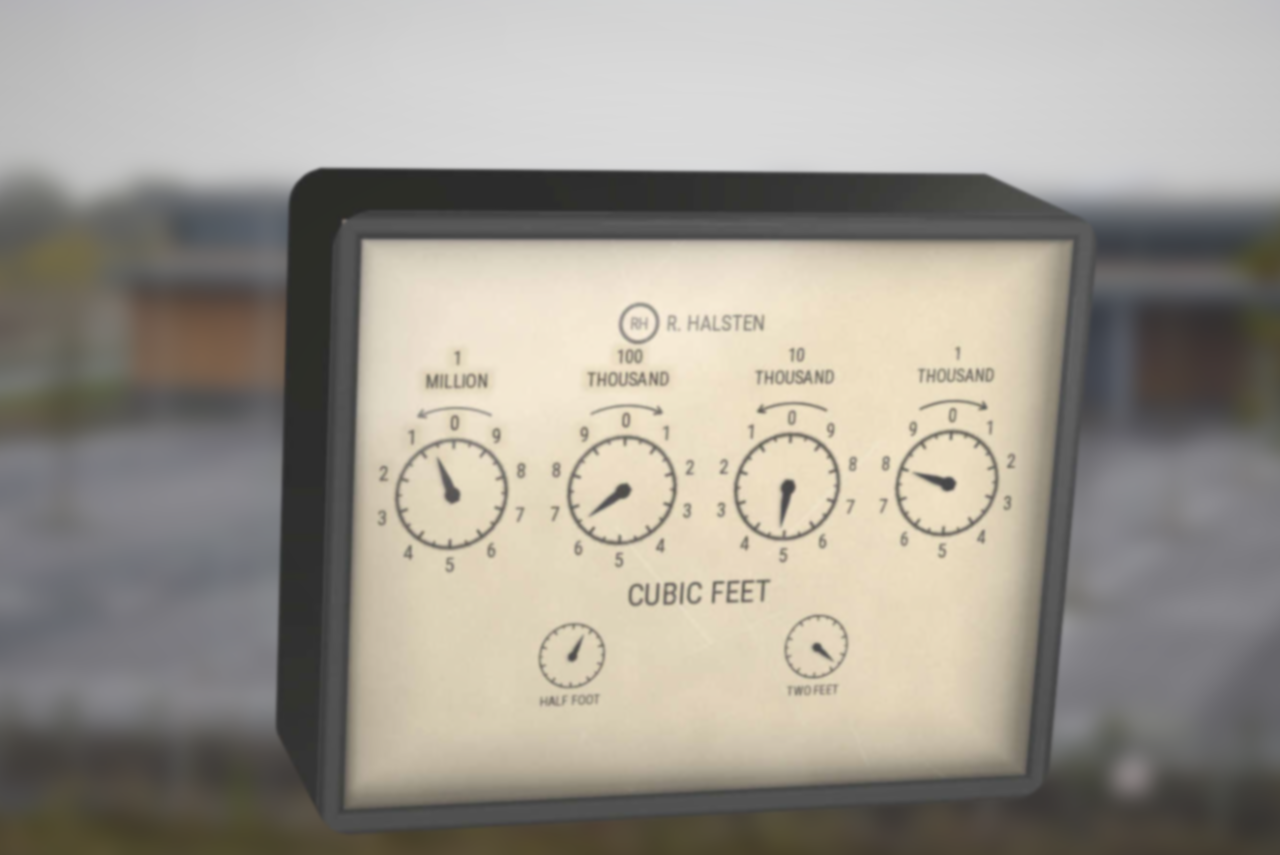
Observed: 64800 ft³
